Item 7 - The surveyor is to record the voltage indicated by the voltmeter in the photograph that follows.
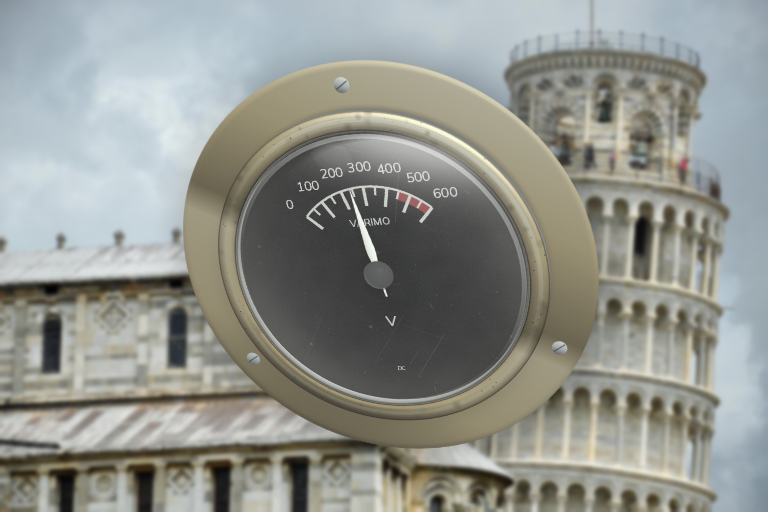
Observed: 250 V
